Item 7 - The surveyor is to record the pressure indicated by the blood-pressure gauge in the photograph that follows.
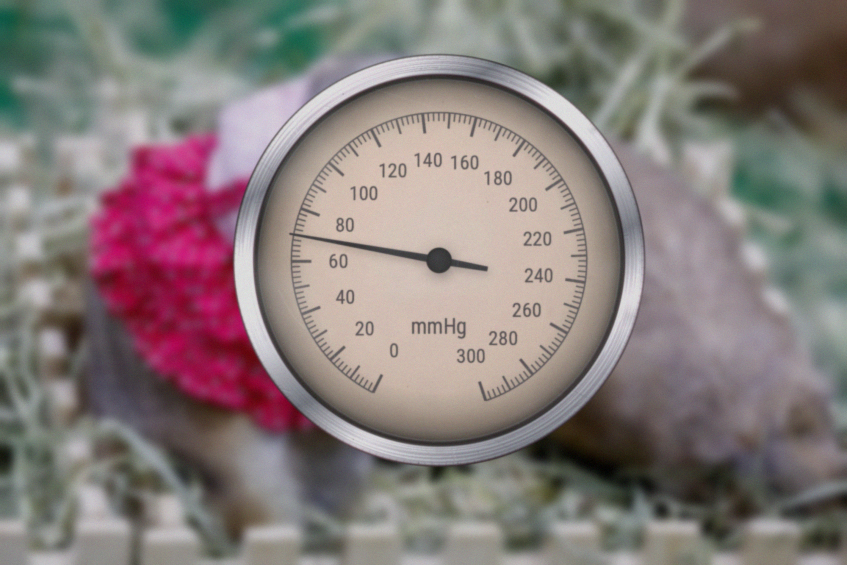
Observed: 70 mmHg
